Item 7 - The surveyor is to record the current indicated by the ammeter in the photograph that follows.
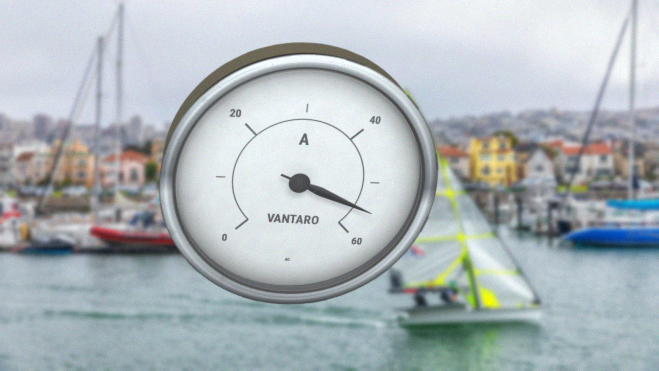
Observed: 55 A
